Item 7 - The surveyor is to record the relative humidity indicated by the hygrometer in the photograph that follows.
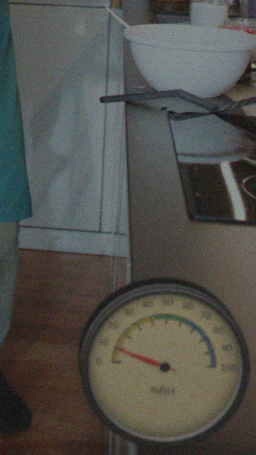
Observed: 10 %
